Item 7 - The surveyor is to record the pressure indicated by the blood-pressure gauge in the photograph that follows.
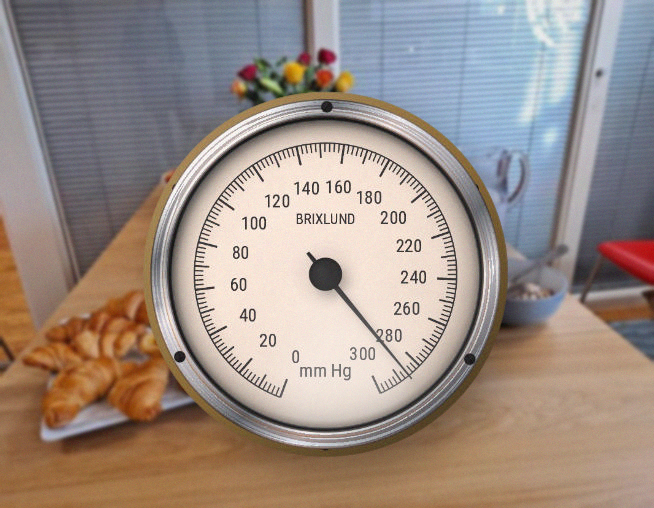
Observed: 286 mmHg
